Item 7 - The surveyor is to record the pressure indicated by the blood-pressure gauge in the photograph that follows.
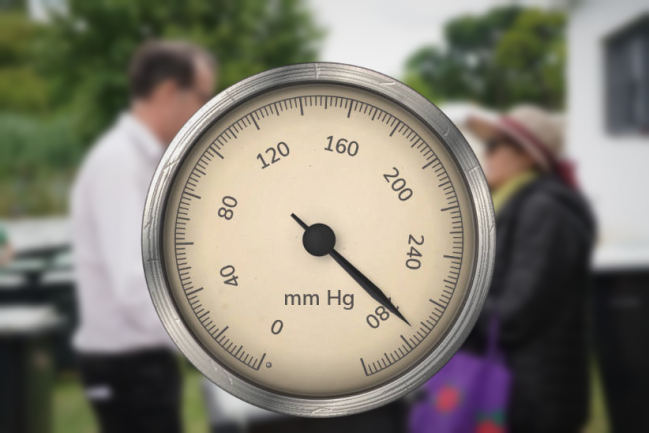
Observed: 274 mmHg
